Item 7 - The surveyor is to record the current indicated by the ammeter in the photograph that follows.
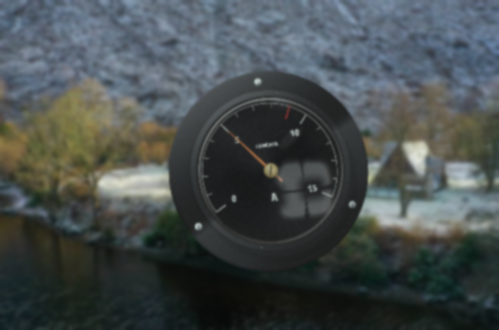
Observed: 5 A
